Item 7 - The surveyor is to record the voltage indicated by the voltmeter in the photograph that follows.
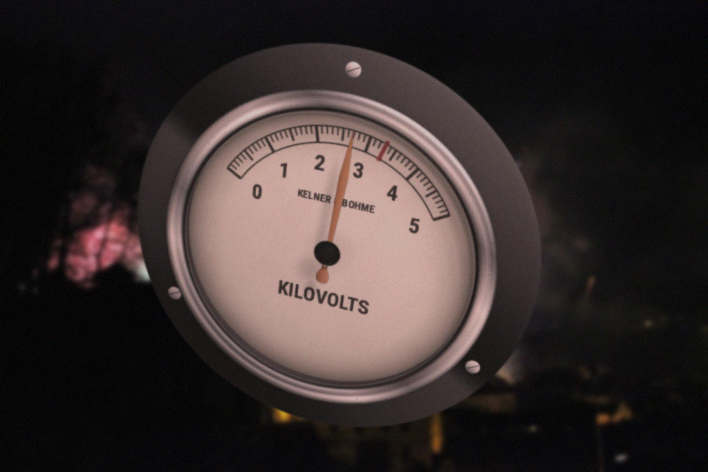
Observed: 2.7 kV
